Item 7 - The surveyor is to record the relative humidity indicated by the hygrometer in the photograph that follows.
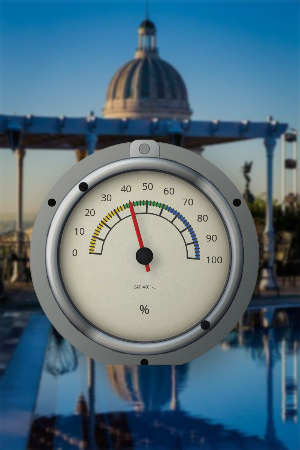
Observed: 40 %
